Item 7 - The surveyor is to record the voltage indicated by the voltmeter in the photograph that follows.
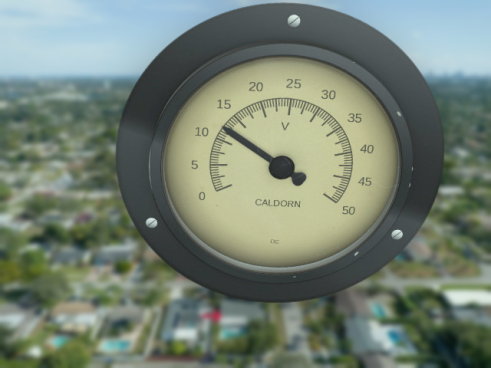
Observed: 12.5 V
